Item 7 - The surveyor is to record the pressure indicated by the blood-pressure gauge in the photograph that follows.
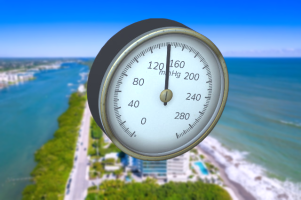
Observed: 140 mmHg
